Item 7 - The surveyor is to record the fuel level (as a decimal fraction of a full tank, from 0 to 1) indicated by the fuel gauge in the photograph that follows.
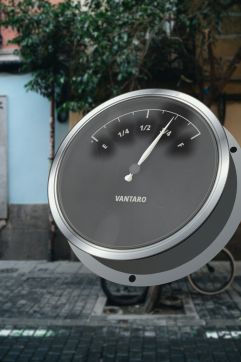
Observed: 0.75
